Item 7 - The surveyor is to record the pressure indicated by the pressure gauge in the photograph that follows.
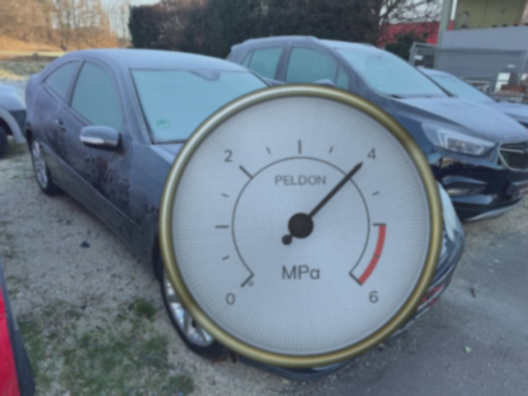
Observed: 4 MPa
